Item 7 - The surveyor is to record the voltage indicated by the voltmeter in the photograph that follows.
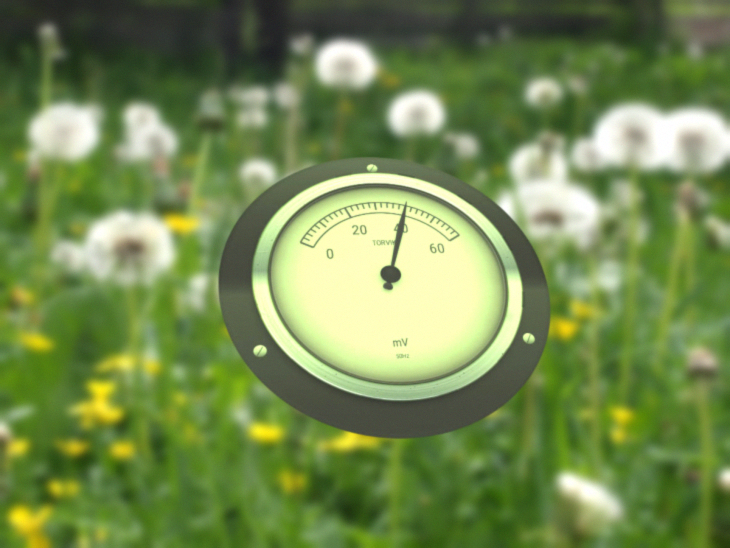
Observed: 40 mV
